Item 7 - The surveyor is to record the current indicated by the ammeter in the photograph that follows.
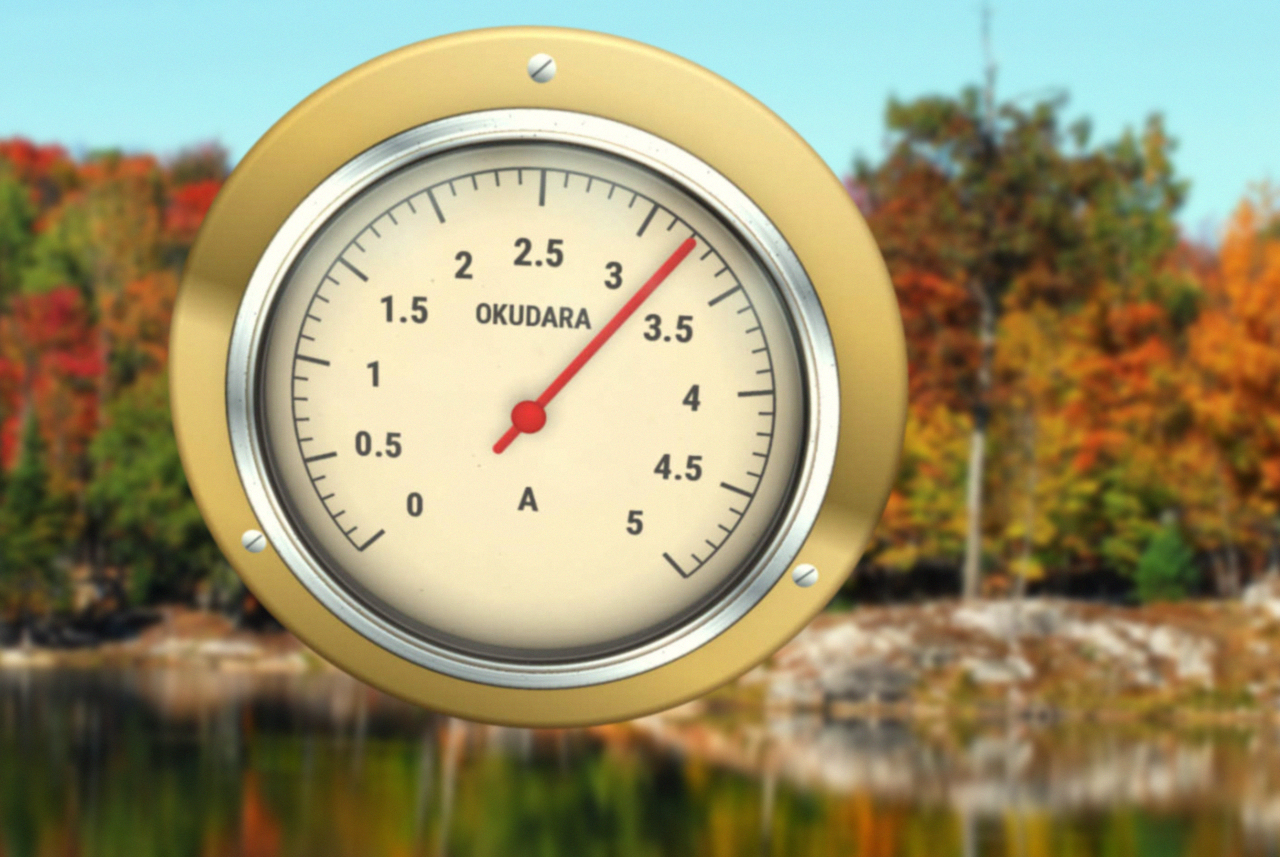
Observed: 3.2 A
